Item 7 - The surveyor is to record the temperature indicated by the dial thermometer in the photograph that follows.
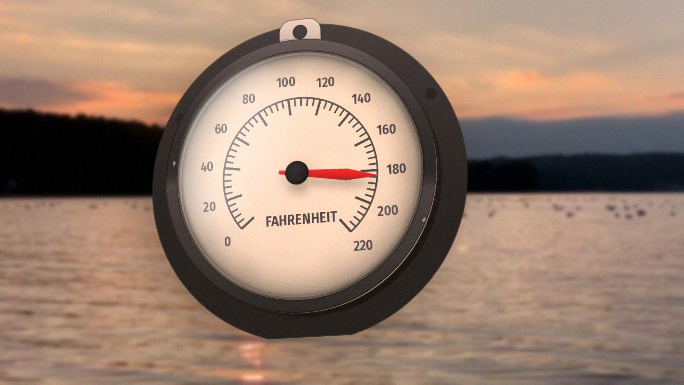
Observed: 184 °F
